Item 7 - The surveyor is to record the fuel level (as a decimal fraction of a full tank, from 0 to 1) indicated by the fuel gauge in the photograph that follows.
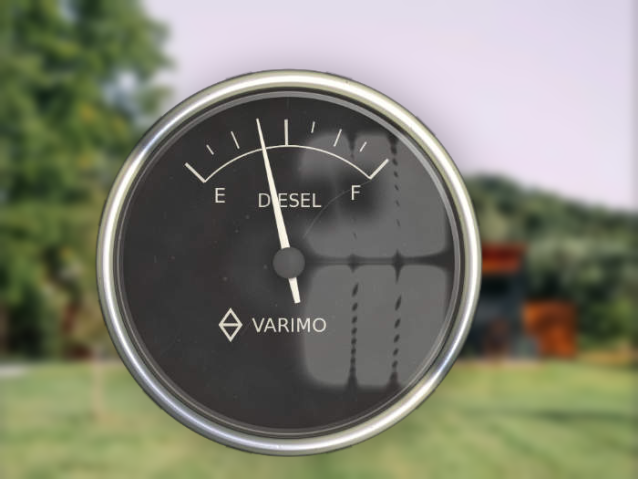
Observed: 0.375
